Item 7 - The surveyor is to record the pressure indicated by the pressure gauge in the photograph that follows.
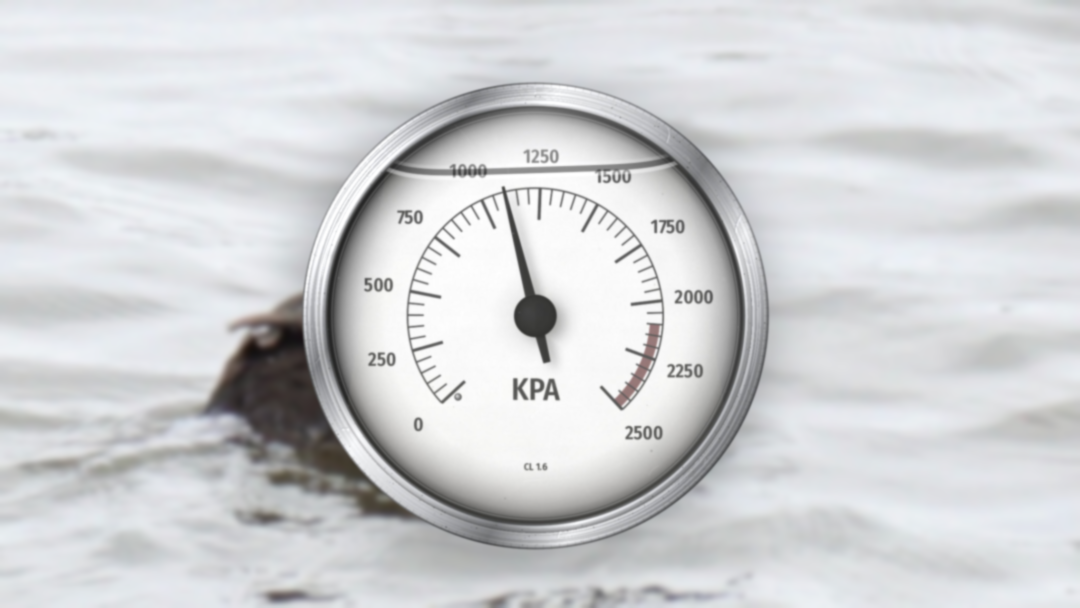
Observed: 1100 kPa
